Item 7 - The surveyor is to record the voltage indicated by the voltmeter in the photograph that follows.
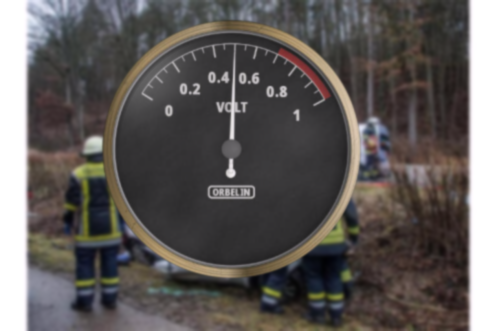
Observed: 0.5 V
